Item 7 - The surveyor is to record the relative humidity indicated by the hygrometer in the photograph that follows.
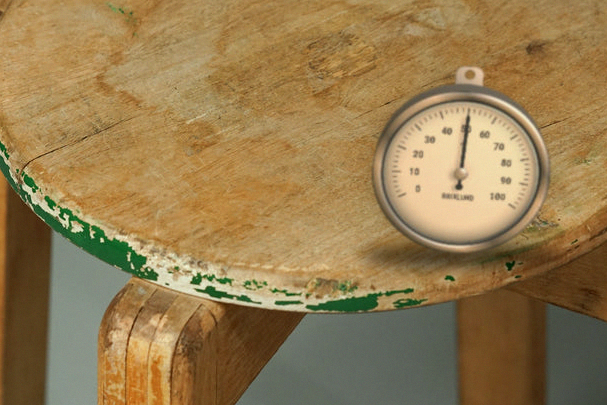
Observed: 50 %
